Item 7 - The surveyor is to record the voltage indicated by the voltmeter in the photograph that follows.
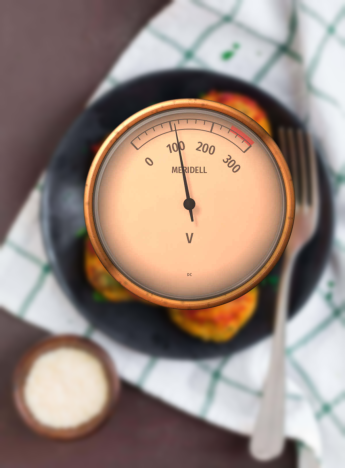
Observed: 110 V
